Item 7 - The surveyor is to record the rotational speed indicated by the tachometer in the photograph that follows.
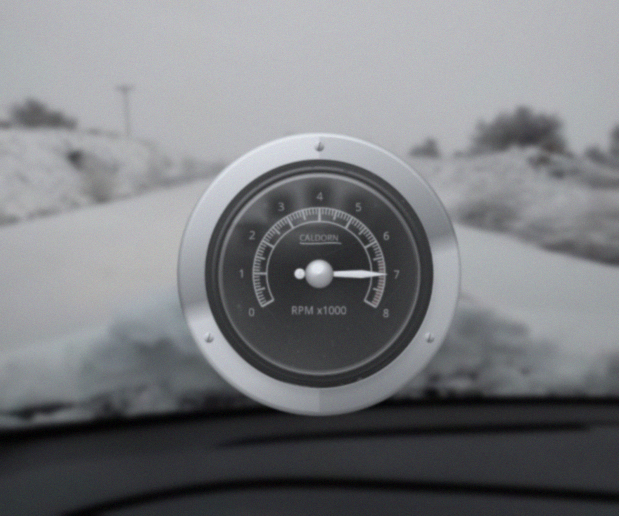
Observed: 7000 rpm
